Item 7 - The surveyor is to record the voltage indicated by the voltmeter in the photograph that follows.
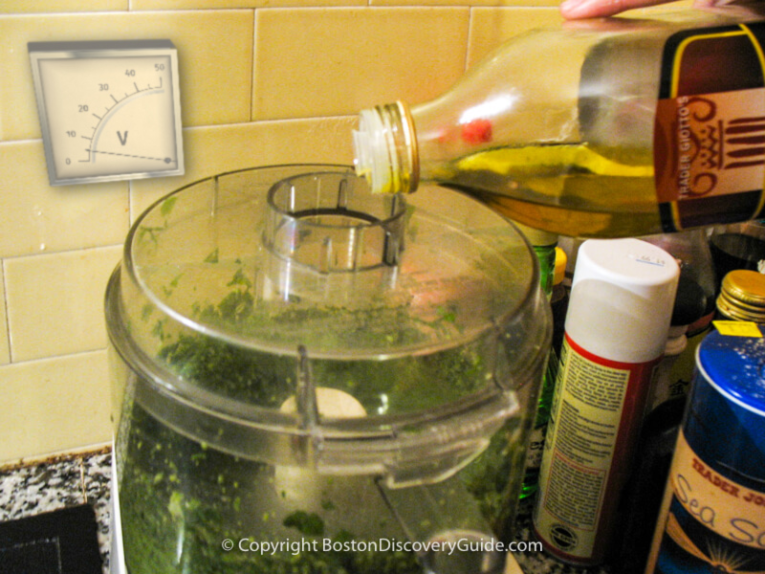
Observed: 5 V
